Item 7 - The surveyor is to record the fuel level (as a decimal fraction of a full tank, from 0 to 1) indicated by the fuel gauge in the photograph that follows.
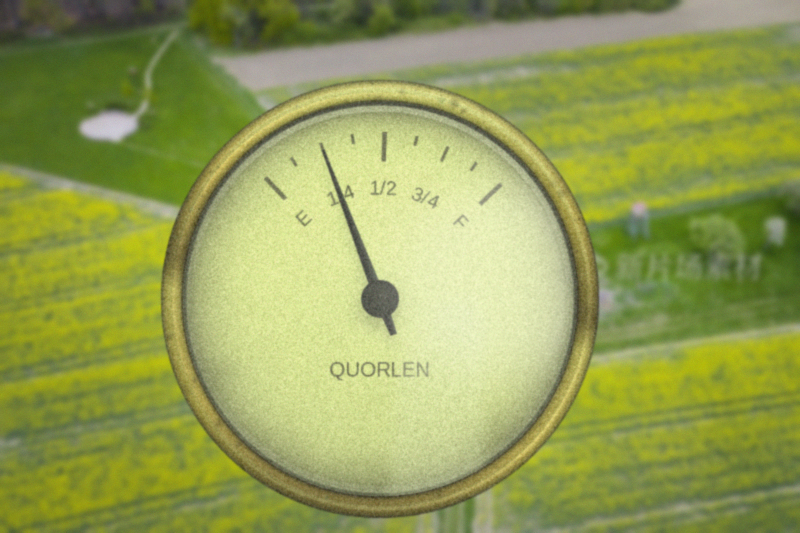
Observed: 0.25
